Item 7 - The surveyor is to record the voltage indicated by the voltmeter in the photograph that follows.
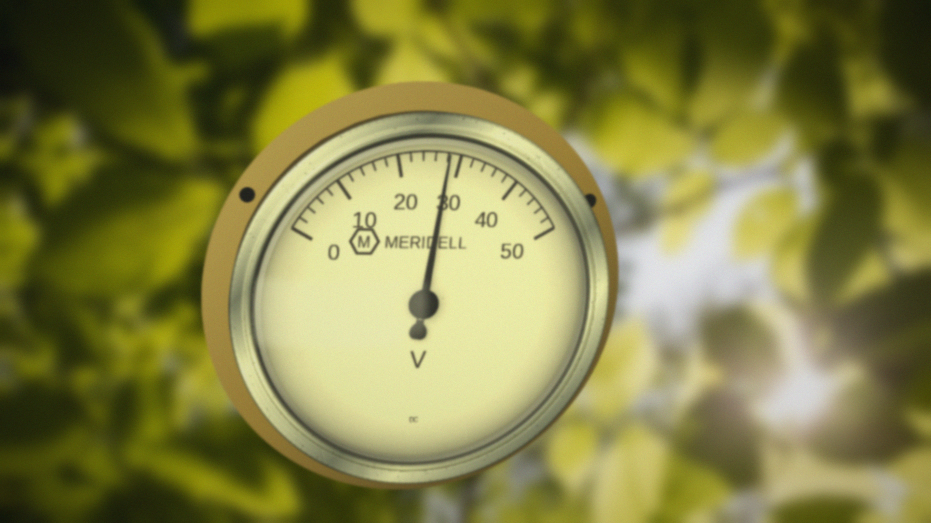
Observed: 28 V
